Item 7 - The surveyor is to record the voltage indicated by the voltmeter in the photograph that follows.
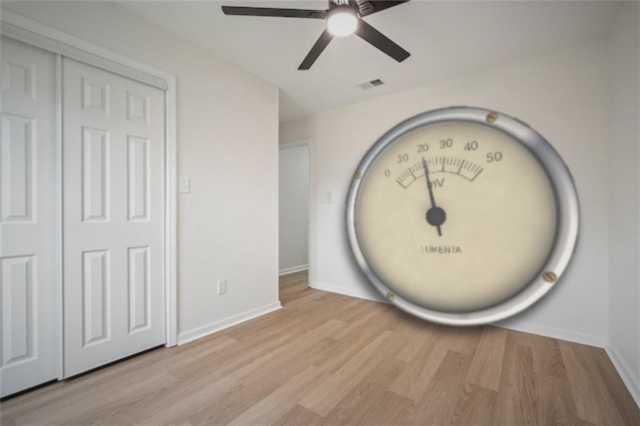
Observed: 20 mV
